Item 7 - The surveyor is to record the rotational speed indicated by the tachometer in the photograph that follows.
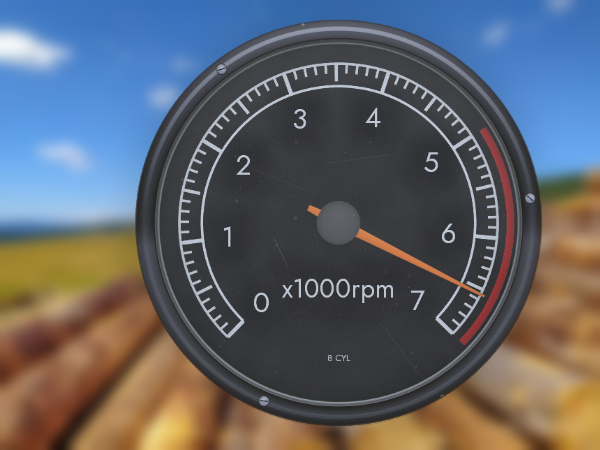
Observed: 6550 rpm
